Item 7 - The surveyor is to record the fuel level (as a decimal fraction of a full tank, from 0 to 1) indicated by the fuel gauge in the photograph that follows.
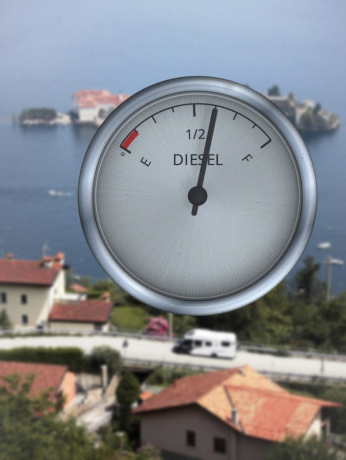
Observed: 0.625
